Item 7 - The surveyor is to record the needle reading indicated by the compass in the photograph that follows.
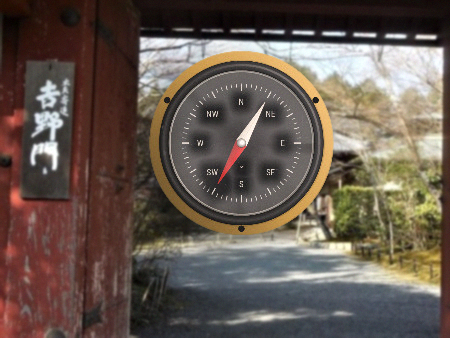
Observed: 210 °
